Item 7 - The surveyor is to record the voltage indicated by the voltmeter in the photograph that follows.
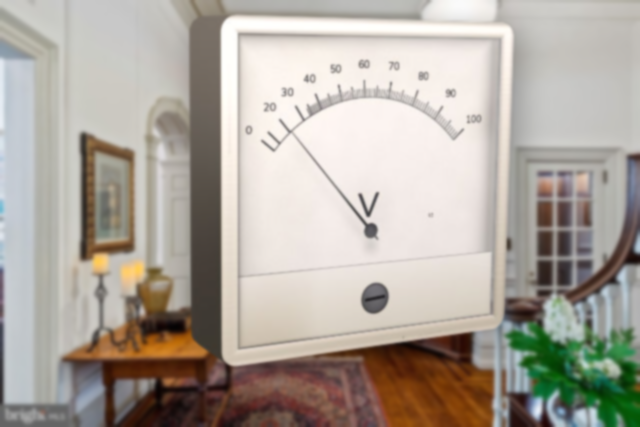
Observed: 20 V
